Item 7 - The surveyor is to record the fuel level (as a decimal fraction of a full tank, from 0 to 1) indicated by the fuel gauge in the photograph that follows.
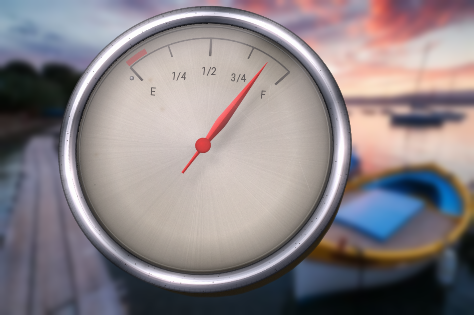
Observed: 0.875
